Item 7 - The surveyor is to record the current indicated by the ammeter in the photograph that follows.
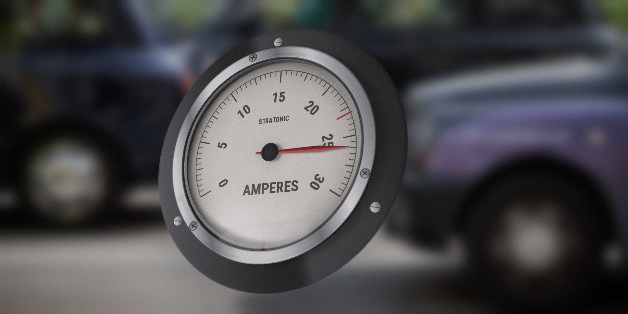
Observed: 26 A
